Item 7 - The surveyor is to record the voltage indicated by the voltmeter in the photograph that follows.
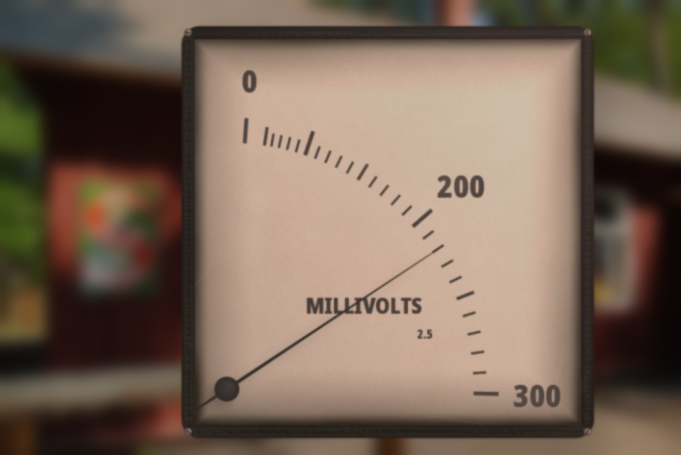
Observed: 220 mV
